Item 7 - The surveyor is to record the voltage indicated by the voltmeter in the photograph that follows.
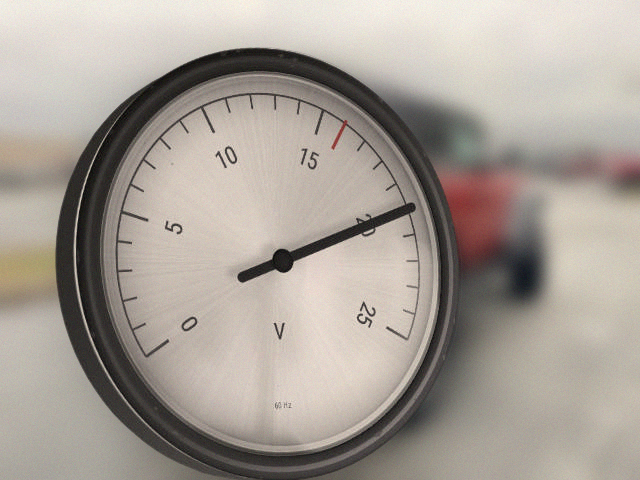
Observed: 20 V
